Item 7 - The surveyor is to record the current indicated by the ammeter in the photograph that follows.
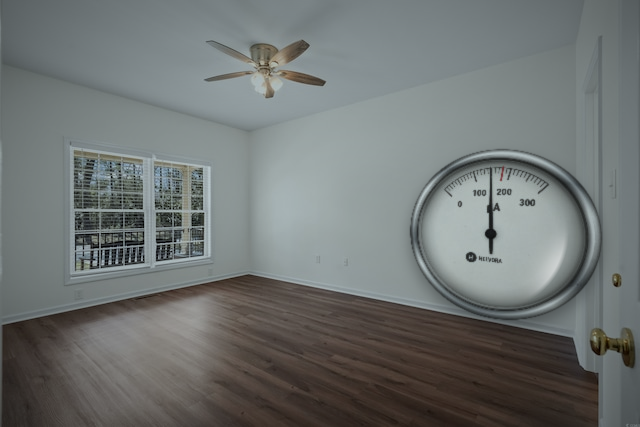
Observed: 150 µA
